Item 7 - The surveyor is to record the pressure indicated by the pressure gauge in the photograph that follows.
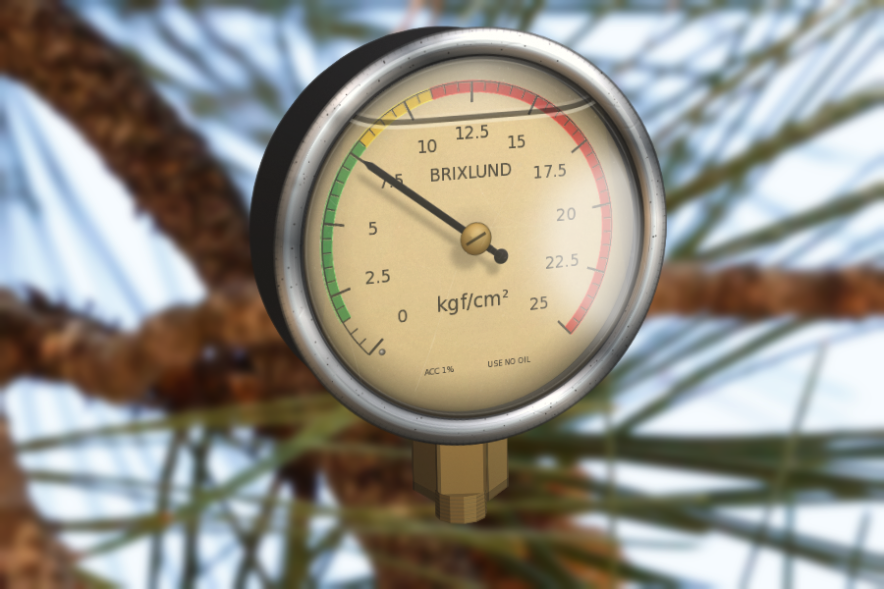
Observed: 7.5 kg/cm²
